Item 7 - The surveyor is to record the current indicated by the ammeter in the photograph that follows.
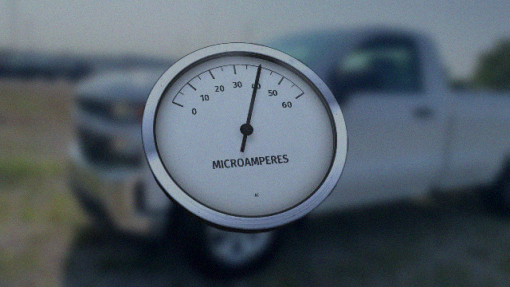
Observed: 40 µA
